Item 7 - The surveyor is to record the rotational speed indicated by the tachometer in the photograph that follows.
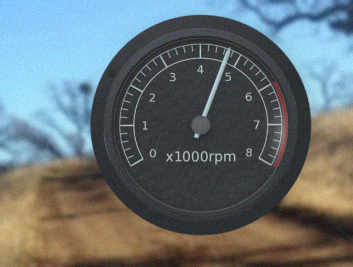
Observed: 4700 rpm
